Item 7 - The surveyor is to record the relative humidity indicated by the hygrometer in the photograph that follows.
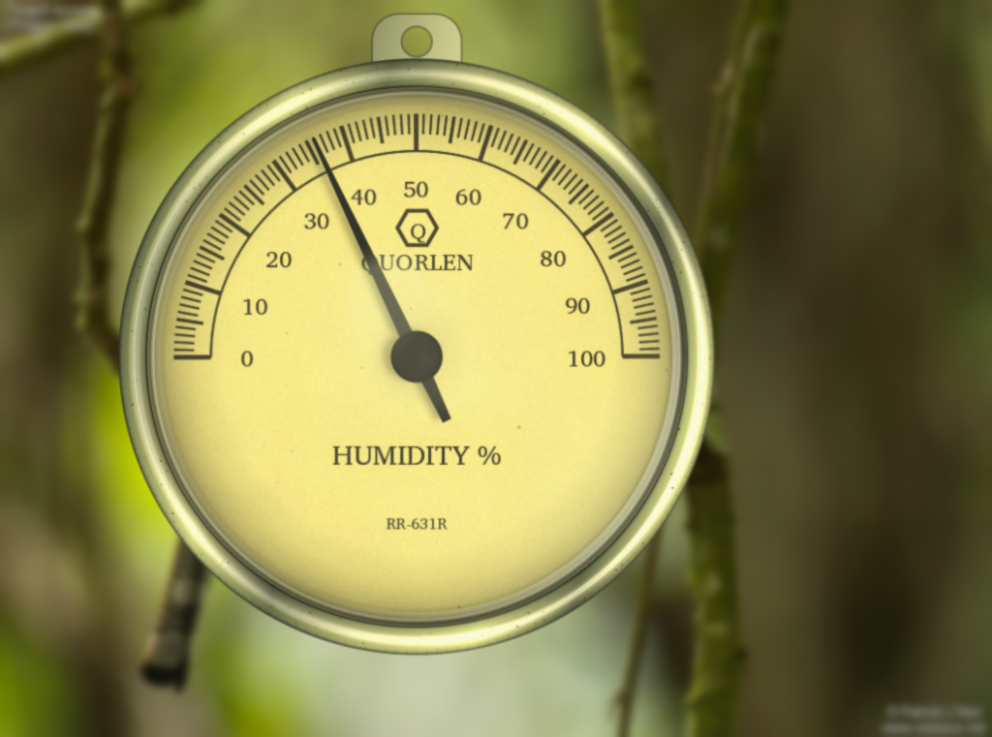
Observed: 36 %
